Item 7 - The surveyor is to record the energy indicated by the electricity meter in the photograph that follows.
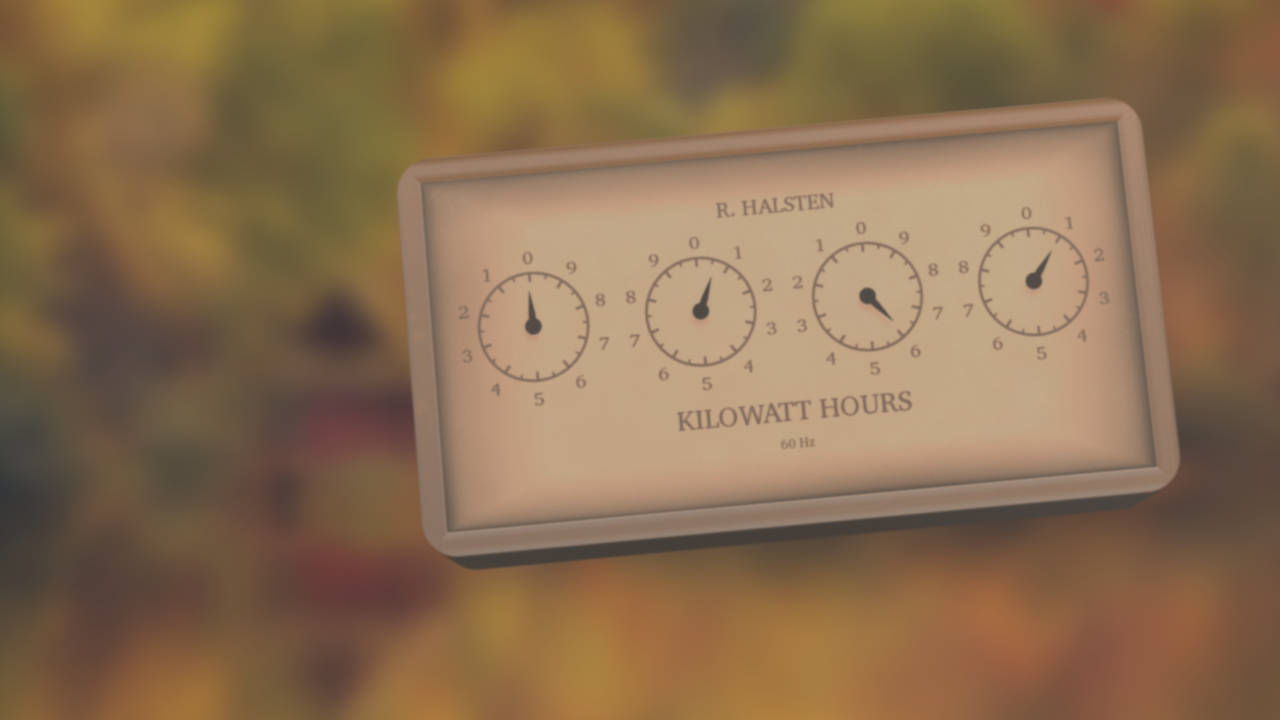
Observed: 61 kWh
